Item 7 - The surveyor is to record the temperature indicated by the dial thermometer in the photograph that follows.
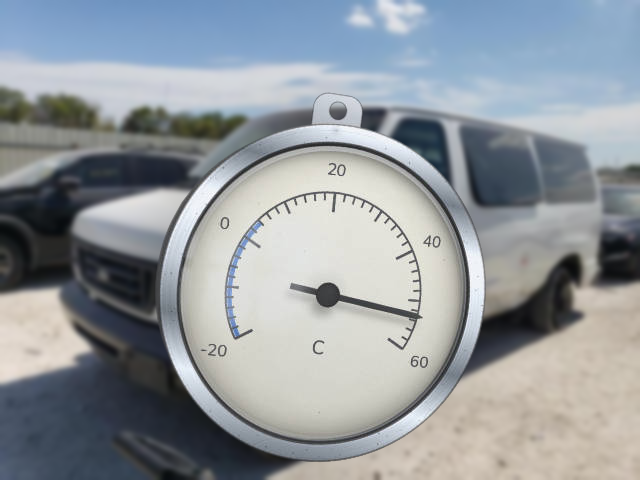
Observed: 53 °C
